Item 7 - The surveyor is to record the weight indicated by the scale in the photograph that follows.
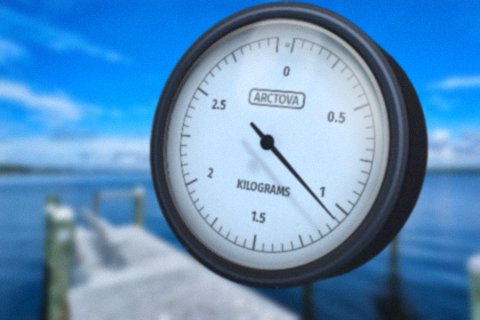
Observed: 1.05 kg
